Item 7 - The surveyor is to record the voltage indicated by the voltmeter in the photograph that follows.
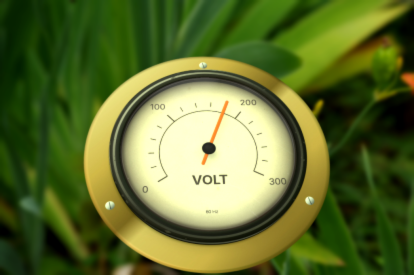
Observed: 180 V
